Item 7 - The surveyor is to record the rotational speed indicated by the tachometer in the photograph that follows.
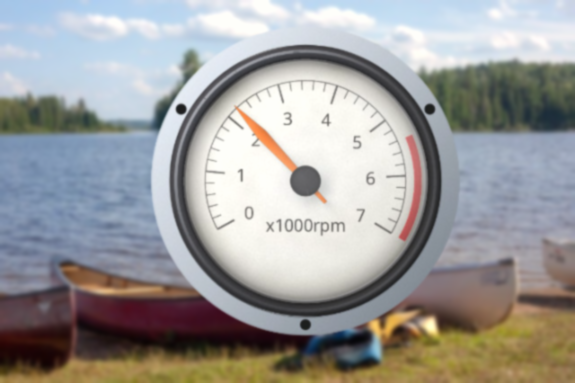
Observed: 2200 rpm
